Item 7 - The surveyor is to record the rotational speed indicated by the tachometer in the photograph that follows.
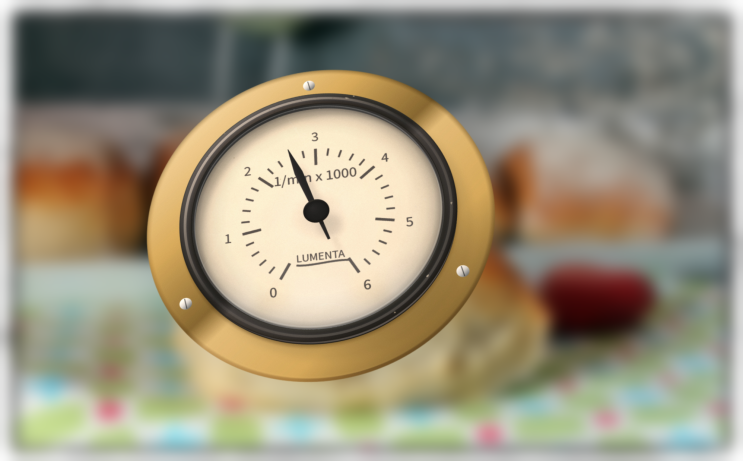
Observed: 2600 rpm
